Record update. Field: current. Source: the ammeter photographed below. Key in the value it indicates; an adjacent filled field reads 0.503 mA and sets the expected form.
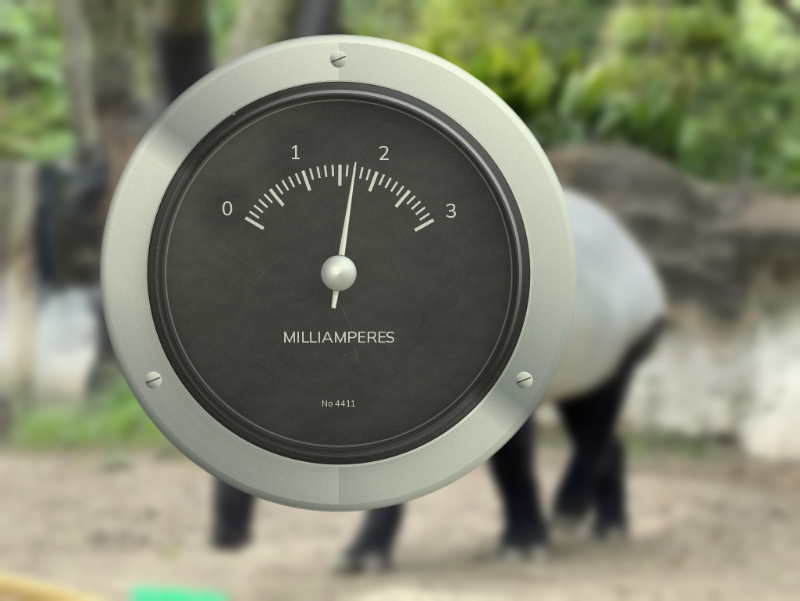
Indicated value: 1.7 mA
